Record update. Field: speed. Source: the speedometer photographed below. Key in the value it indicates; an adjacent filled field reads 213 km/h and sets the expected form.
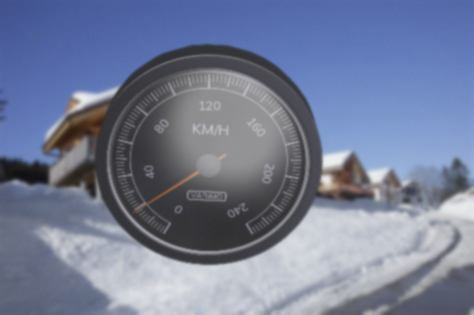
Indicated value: 20 km/h
